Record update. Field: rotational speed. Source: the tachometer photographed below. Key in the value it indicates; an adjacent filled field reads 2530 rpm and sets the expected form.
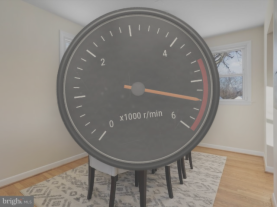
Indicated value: 5400 rpm
